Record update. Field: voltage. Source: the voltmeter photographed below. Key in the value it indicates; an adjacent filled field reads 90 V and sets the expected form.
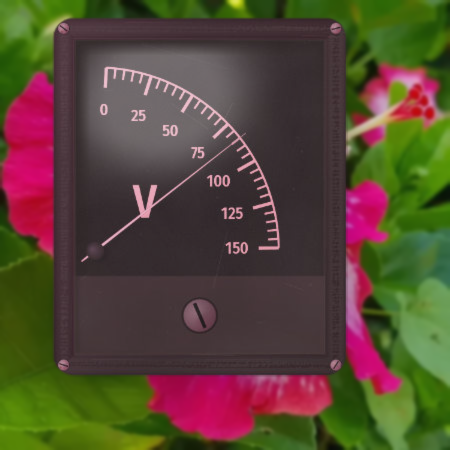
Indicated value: 85 V
